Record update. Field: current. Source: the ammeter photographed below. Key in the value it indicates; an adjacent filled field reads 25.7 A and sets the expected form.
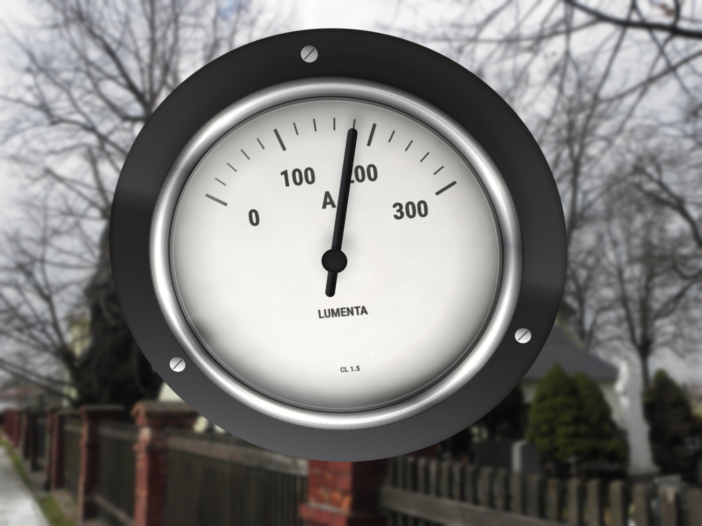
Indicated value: 180 A
